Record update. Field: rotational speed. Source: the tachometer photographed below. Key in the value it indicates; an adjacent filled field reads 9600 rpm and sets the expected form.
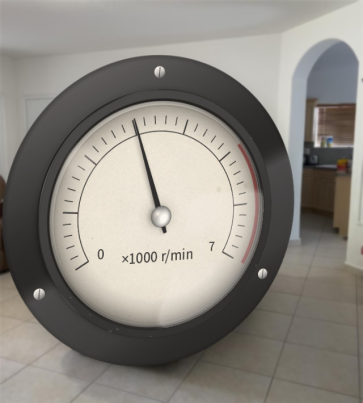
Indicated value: 3000 rpm
